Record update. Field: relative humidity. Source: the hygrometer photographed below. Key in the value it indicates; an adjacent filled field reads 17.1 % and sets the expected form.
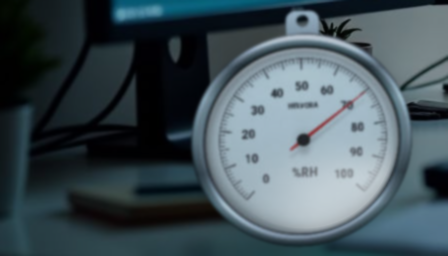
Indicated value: 70 %
